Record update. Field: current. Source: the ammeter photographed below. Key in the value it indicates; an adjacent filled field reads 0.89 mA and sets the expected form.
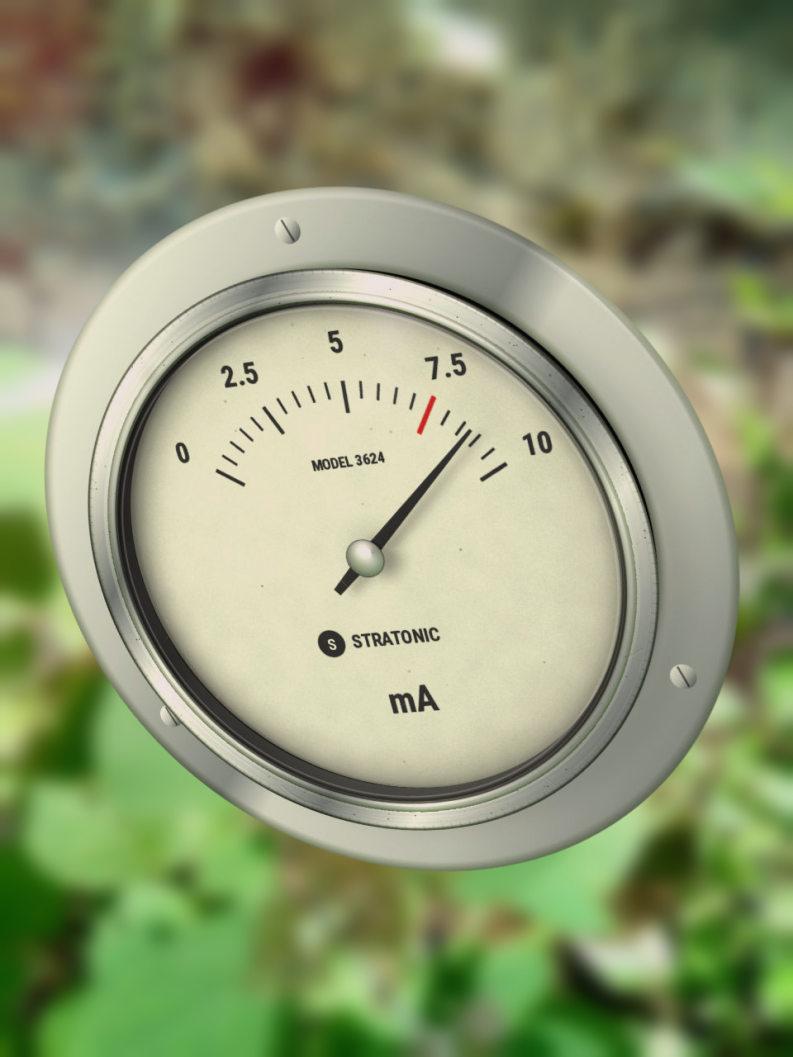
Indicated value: 8.75 mA
